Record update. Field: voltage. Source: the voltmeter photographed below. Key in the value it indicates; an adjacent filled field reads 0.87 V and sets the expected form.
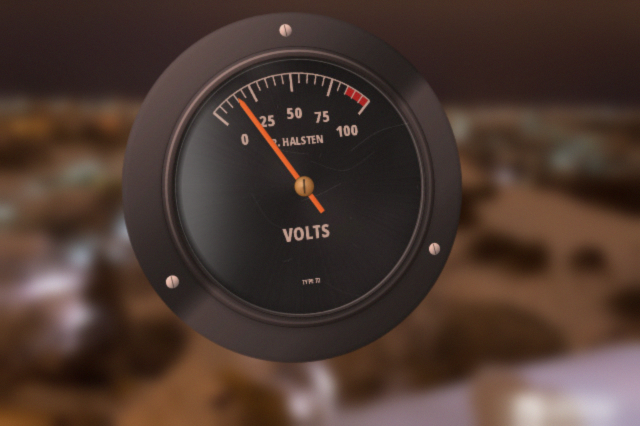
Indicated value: 15 V
